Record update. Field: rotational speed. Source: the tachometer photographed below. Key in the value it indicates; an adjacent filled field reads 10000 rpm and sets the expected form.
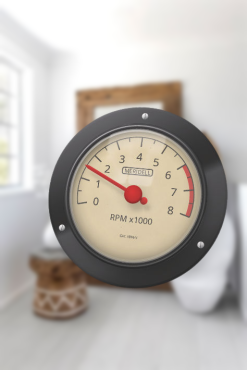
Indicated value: 1500 rpm
